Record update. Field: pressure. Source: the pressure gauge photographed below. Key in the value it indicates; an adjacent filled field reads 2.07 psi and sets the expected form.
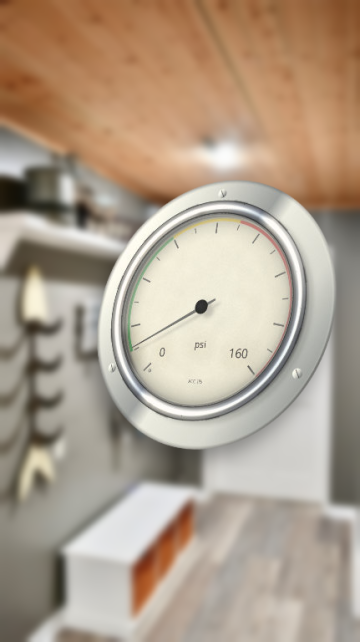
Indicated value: 10 psi
